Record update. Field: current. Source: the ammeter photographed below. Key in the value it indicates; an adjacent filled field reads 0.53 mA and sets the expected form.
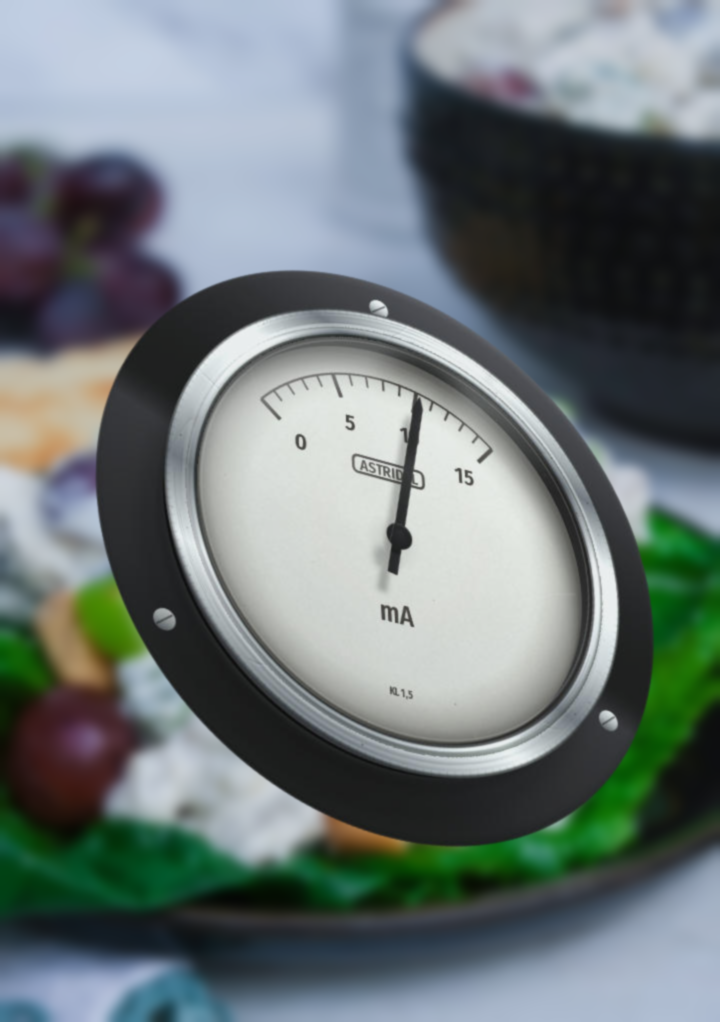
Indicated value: 10 mA
